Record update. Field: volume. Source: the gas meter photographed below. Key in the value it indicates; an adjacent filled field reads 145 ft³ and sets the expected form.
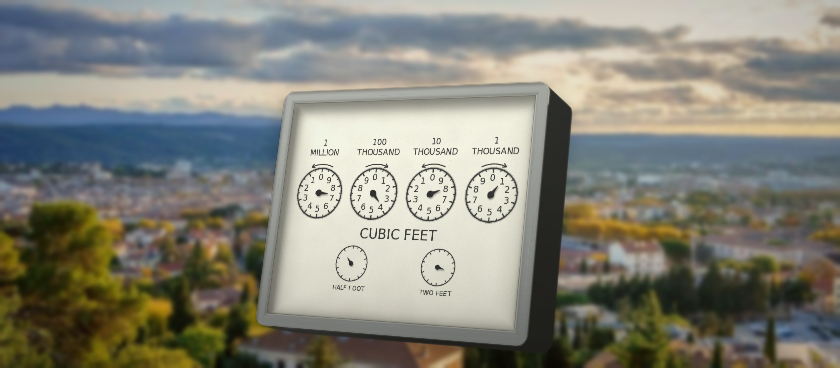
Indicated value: 738100 ft³
